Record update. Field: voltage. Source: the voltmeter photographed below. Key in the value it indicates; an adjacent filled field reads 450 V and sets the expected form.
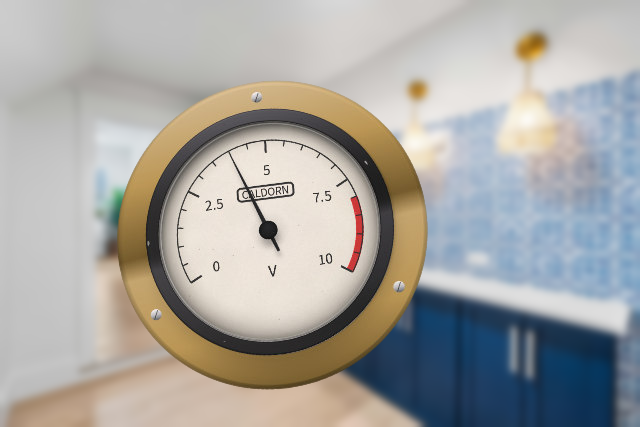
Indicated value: 4 V
